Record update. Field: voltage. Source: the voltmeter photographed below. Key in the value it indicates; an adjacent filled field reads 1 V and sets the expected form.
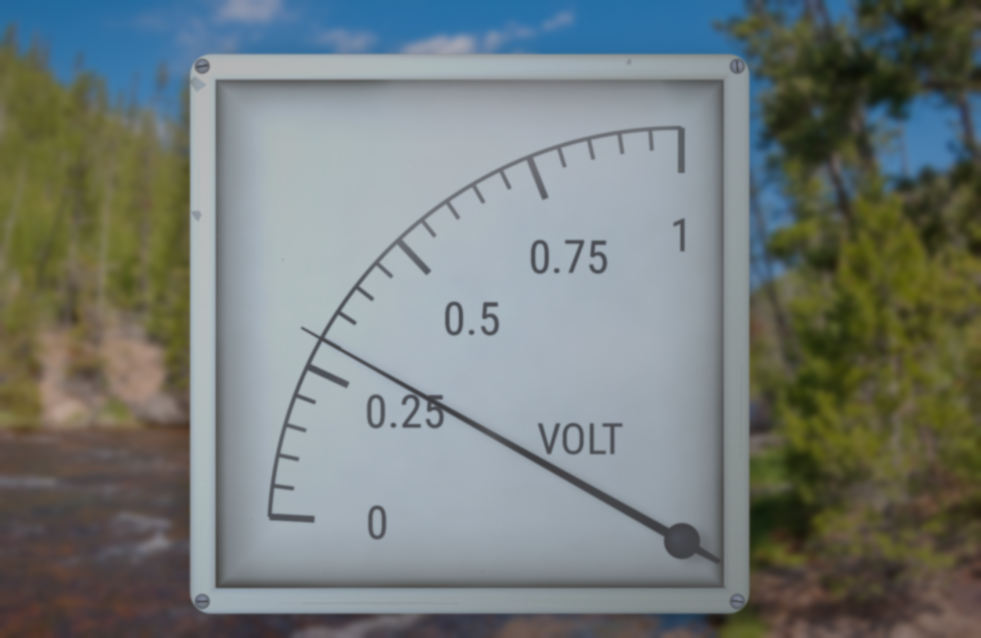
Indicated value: 0.3 V
